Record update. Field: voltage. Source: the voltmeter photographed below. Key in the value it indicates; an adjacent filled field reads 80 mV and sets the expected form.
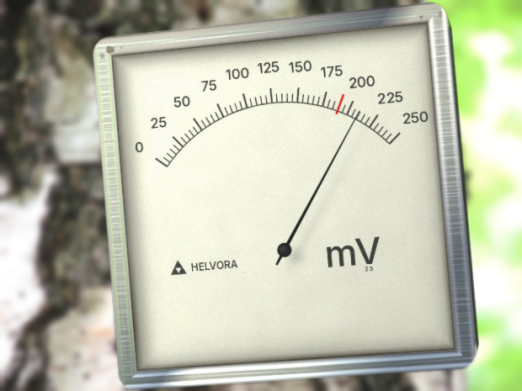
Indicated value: 210 mV
